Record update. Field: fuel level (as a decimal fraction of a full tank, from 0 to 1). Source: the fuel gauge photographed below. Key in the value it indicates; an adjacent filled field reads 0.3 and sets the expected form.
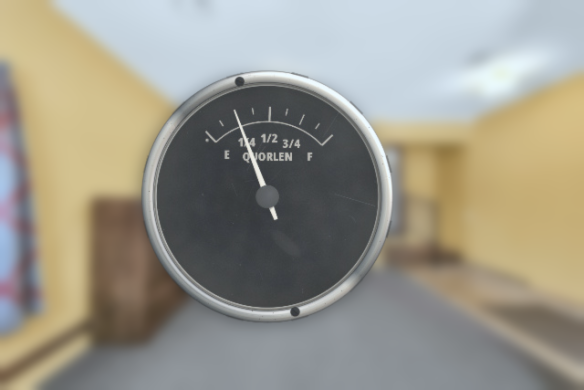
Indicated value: 0.25
